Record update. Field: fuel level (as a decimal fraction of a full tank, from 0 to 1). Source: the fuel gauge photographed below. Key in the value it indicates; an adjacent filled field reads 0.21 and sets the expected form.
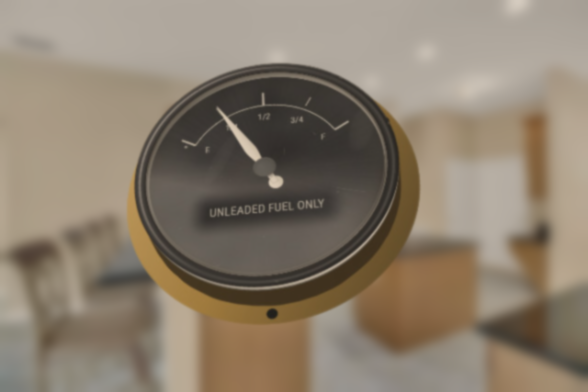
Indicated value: 0.25
